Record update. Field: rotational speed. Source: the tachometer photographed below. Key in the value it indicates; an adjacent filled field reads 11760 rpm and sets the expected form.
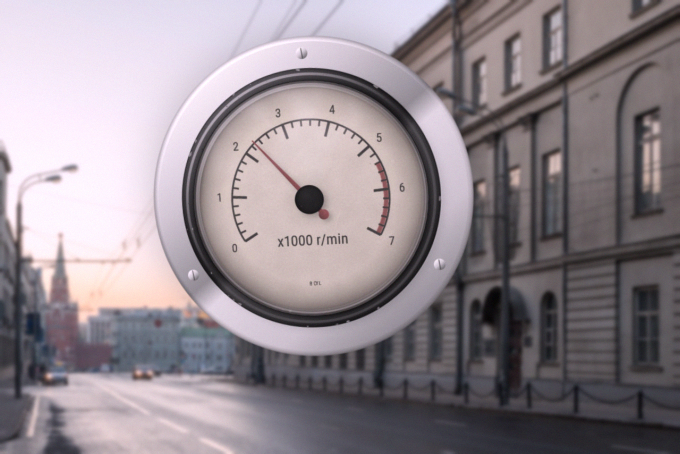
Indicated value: 2300 rpm
